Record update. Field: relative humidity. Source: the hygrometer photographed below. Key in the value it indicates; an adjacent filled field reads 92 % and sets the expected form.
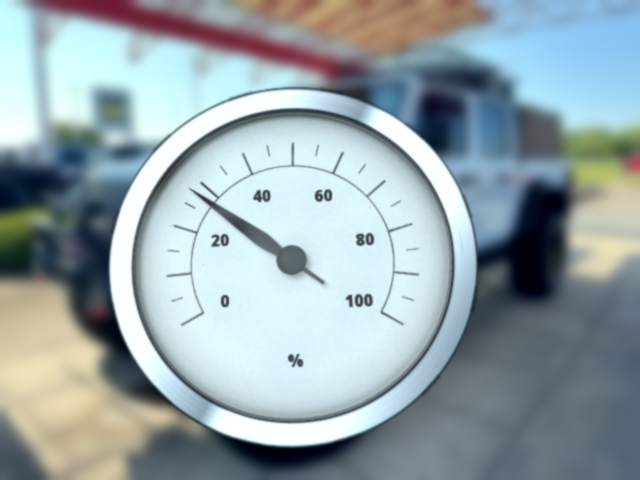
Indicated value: 27.5 %
